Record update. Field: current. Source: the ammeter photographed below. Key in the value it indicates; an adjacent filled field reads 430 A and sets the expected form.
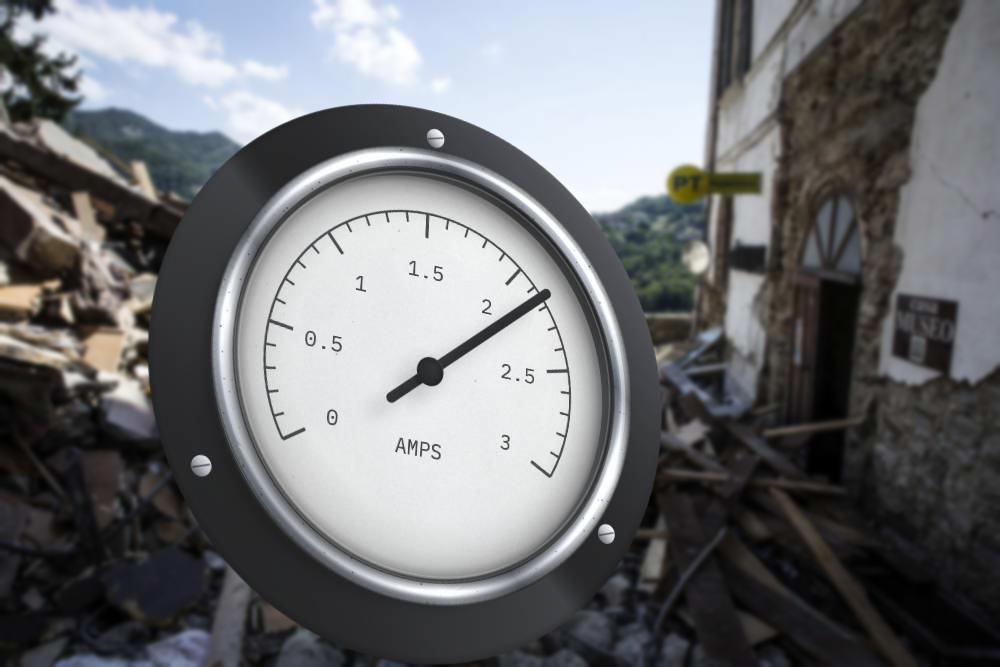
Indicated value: 2.15 A
